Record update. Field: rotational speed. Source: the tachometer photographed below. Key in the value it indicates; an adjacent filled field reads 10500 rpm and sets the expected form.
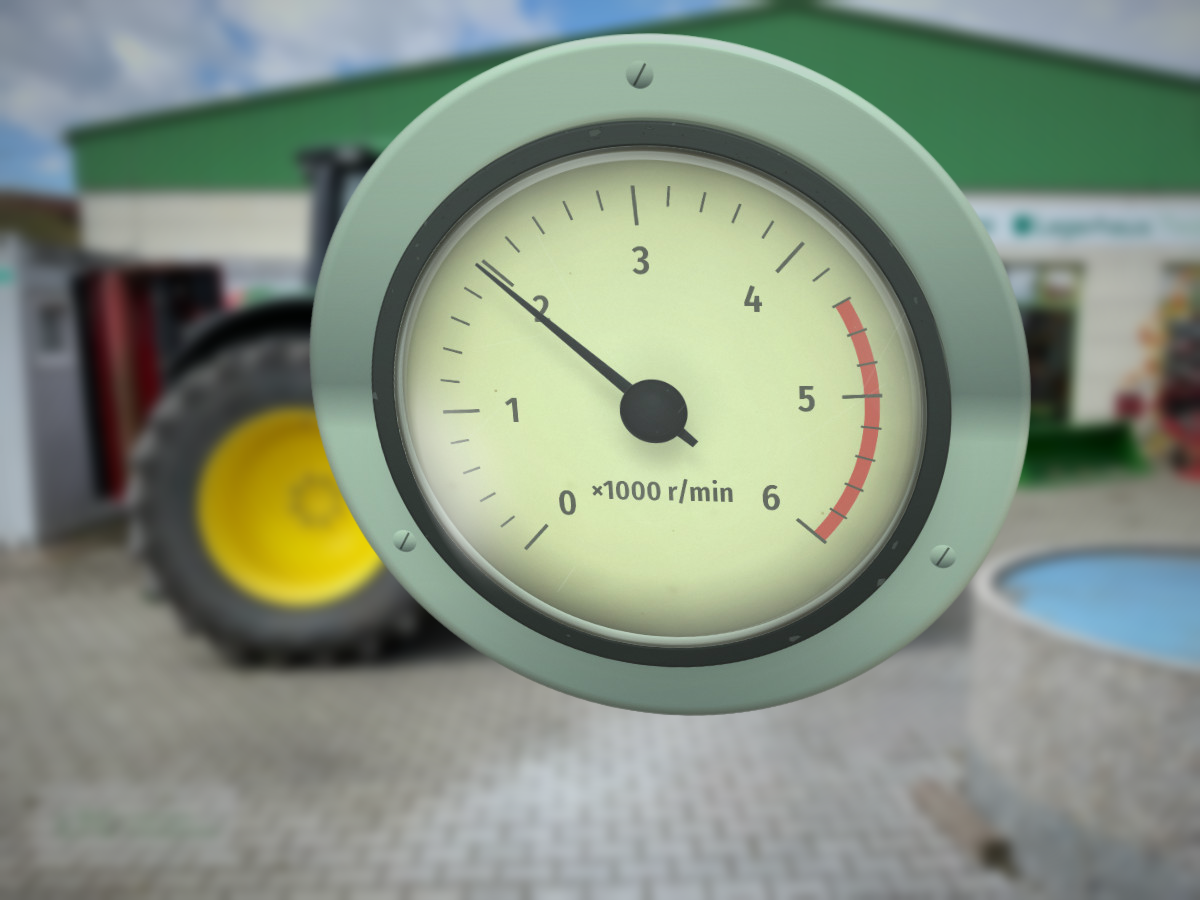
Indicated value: 2000 rpm
